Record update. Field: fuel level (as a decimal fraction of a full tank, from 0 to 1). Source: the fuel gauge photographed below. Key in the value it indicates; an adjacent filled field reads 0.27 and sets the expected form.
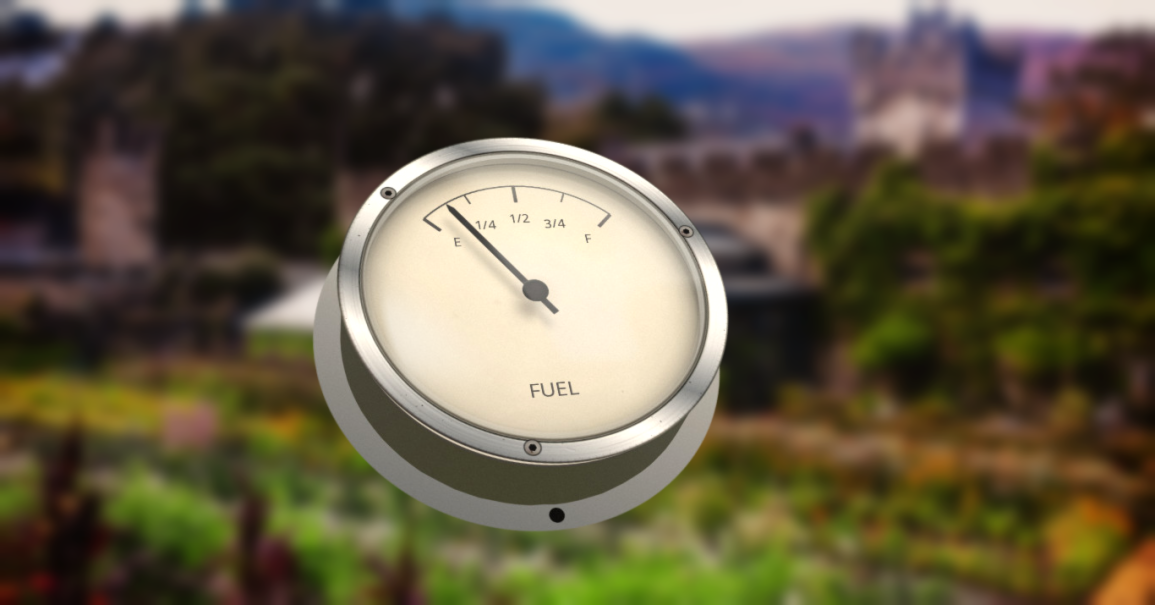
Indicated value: 0.125
